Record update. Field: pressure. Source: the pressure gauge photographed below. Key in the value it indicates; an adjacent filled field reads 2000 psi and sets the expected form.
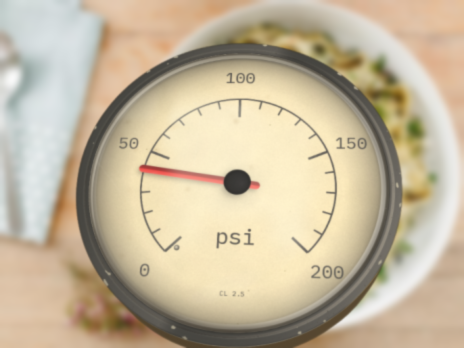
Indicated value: 40 psi
